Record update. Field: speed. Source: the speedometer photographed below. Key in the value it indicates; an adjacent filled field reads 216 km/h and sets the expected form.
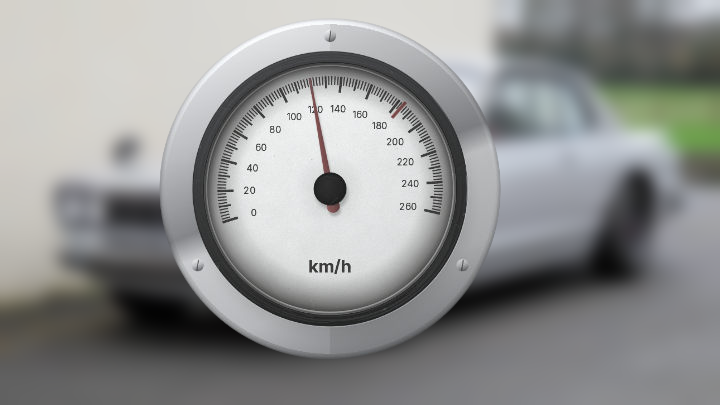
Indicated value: 120 km/h
